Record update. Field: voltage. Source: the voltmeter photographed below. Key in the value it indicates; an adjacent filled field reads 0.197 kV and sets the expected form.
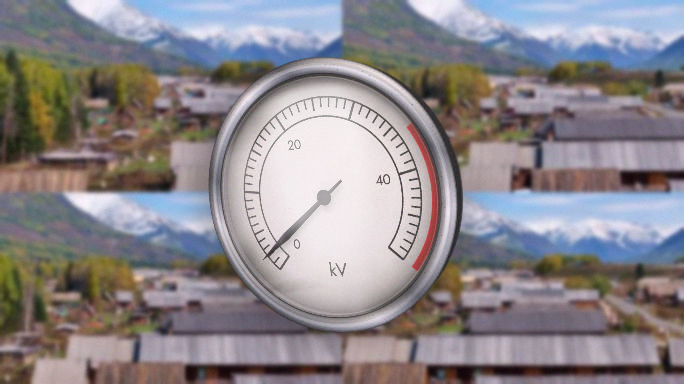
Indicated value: 2 kV
